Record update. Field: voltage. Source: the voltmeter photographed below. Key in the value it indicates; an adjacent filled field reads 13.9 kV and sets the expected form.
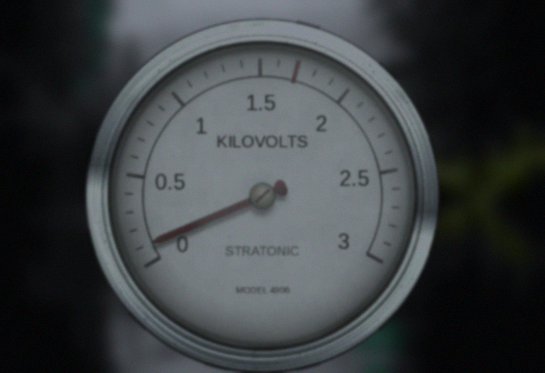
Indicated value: 0.1 kV
